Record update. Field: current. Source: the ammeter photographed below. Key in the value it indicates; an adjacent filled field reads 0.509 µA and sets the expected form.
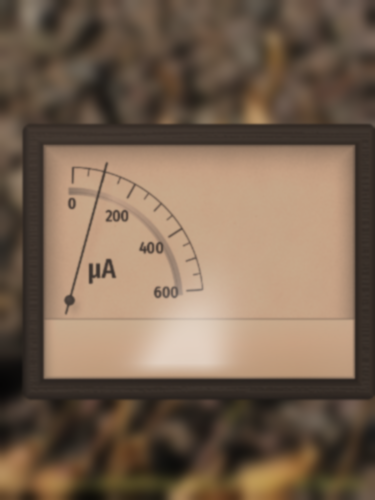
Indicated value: 100 µA
